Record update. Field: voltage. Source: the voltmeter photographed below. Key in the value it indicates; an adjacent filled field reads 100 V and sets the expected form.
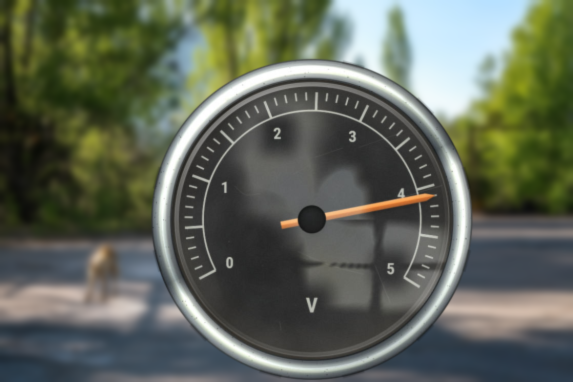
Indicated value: 4.1 V
